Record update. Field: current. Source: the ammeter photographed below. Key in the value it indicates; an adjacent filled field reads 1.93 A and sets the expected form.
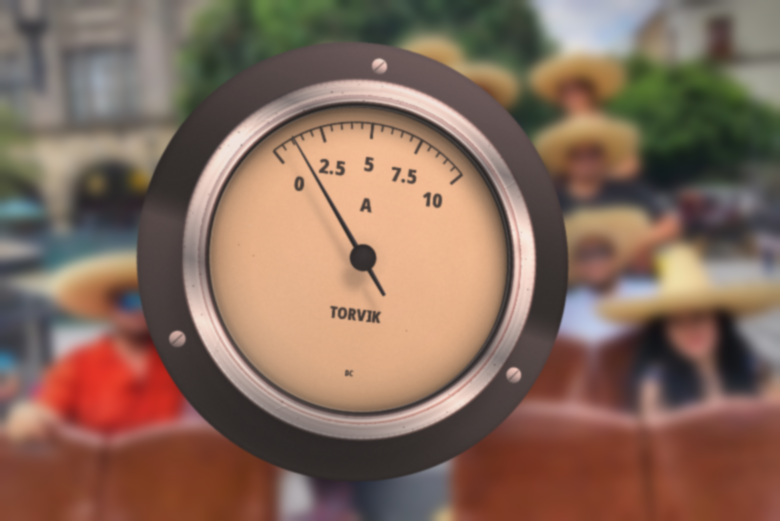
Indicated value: 1 A
